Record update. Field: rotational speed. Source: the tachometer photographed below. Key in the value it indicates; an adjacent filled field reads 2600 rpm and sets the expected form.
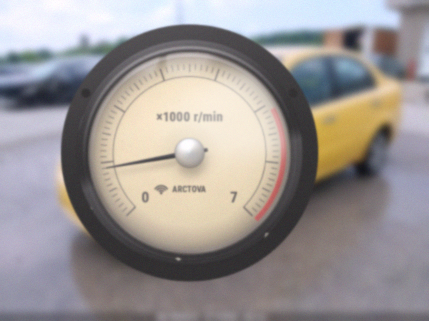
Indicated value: 900 rpm
